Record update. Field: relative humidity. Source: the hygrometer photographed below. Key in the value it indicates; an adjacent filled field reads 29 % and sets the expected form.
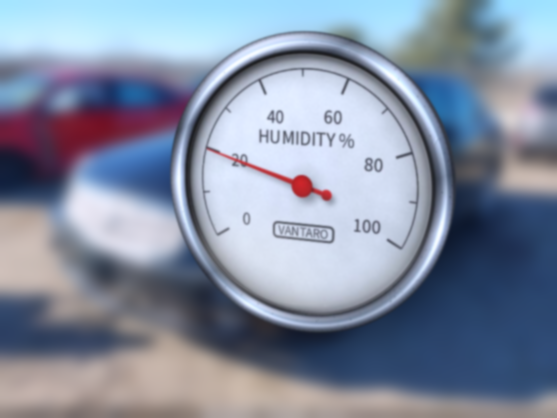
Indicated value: 20 %
